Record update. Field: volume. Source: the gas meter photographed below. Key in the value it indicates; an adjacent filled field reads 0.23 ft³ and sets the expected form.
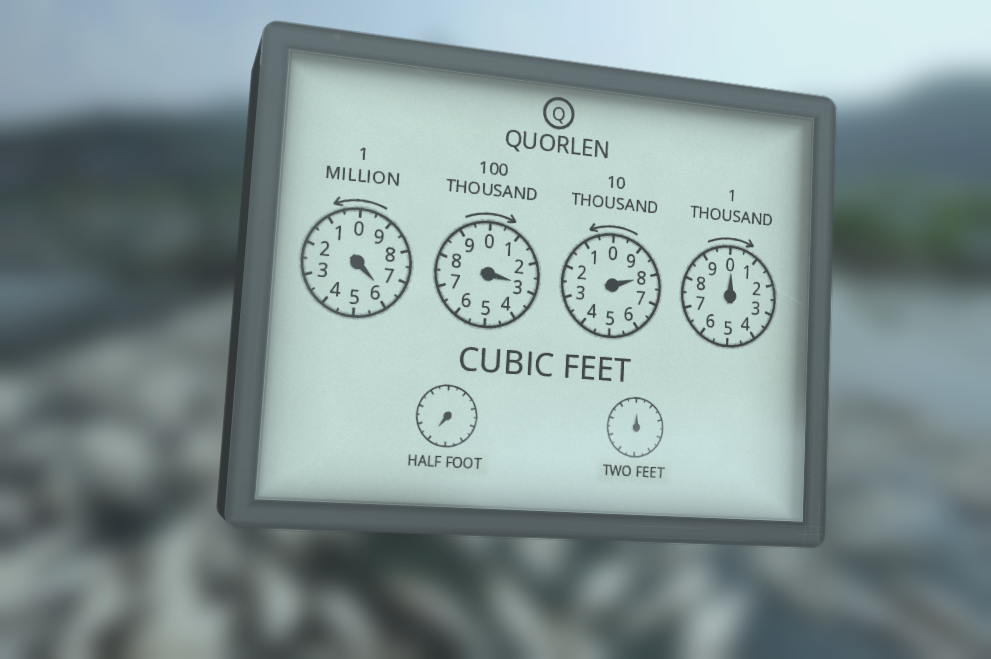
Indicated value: 628000 ft³
